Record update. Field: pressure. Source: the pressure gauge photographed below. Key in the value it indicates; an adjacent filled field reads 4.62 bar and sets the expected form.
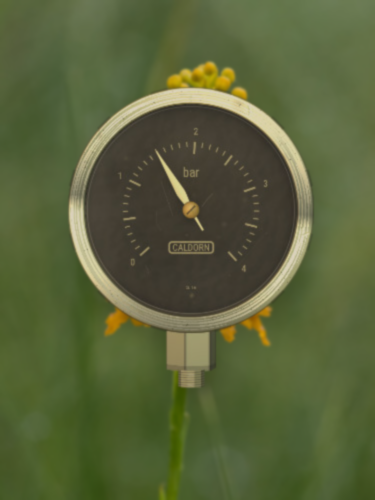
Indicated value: 1.5 bar
